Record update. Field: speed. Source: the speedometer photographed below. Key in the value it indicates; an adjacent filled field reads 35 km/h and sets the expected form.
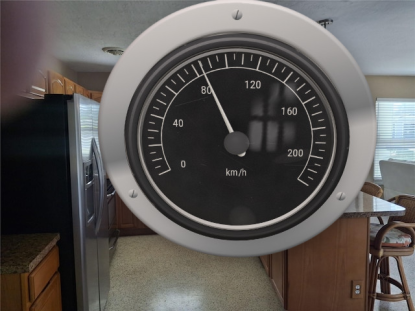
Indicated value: 85 km/h
